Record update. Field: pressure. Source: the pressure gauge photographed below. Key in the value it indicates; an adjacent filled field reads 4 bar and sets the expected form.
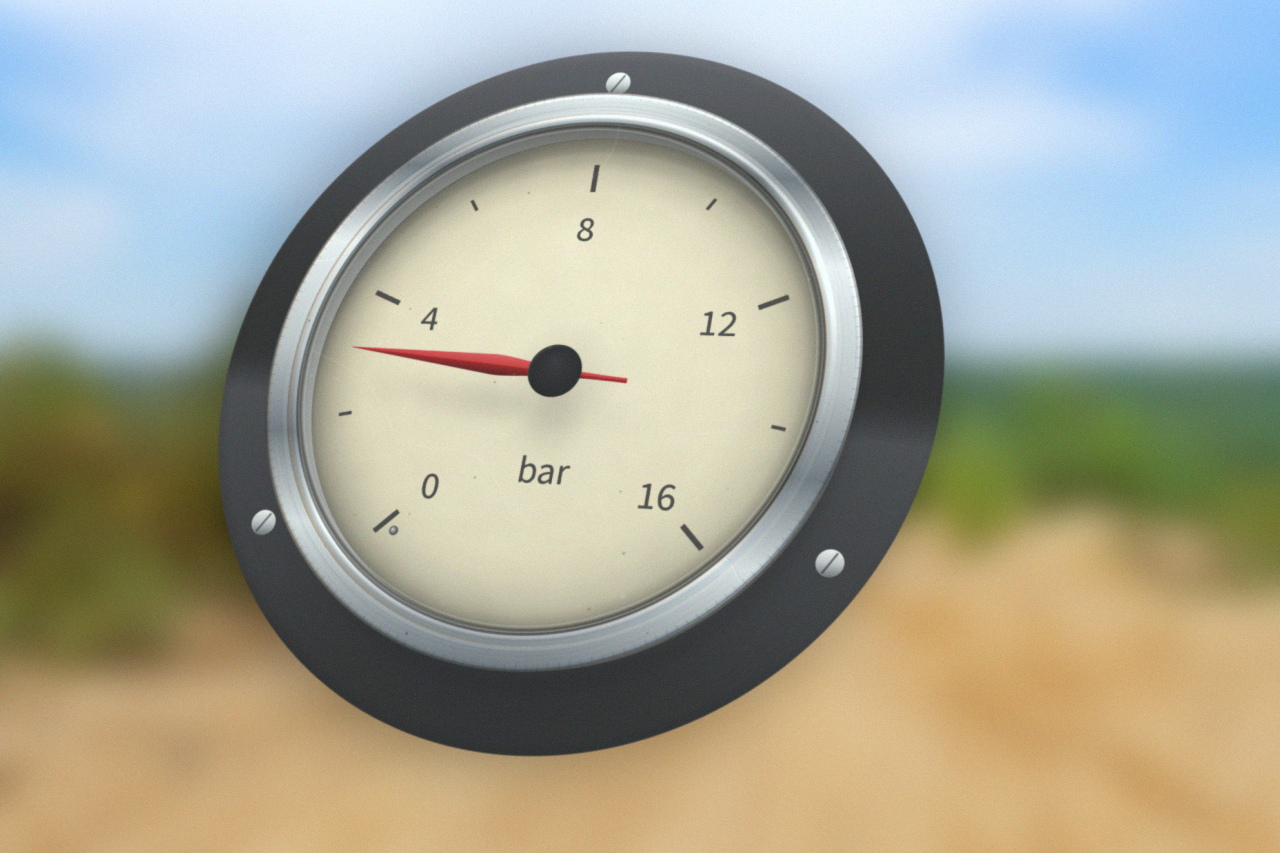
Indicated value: 3 bar
